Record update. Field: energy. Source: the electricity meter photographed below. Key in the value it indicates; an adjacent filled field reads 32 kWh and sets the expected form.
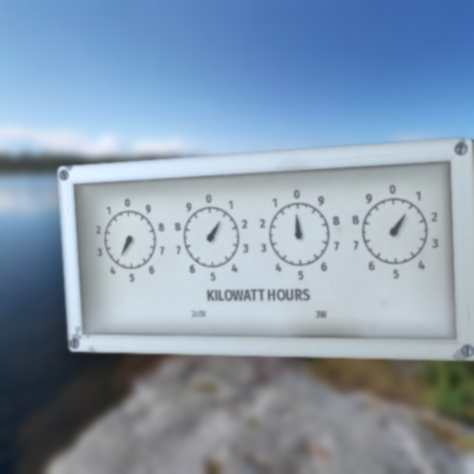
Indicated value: 4101 kWh
